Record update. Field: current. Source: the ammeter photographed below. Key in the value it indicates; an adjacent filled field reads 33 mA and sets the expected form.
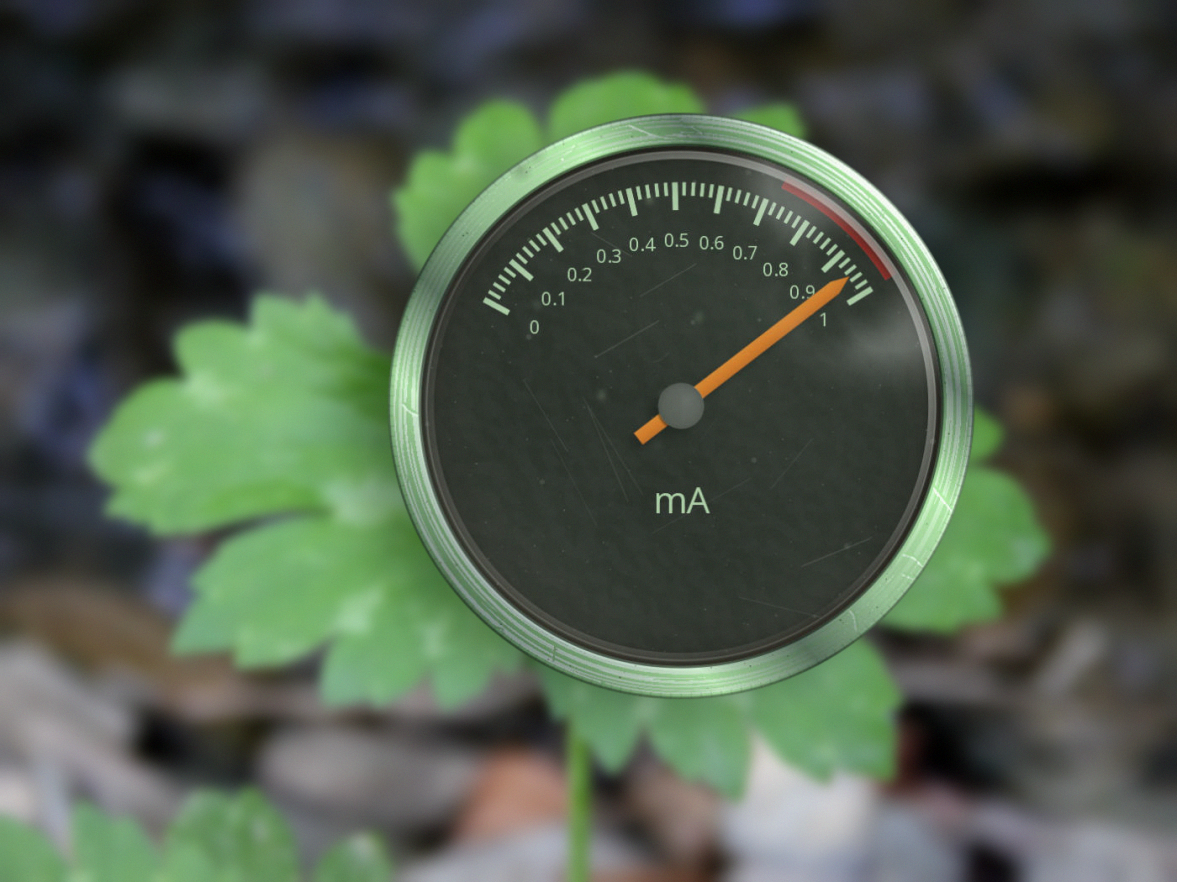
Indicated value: 0.95 mA
